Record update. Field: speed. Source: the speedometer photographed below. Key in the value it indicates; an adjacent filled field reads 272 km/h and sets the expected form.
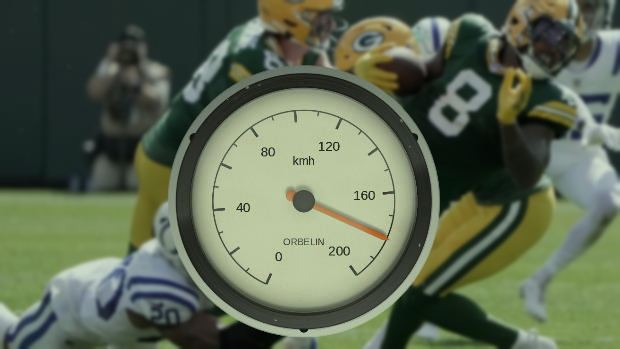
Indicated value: 180 km/h
